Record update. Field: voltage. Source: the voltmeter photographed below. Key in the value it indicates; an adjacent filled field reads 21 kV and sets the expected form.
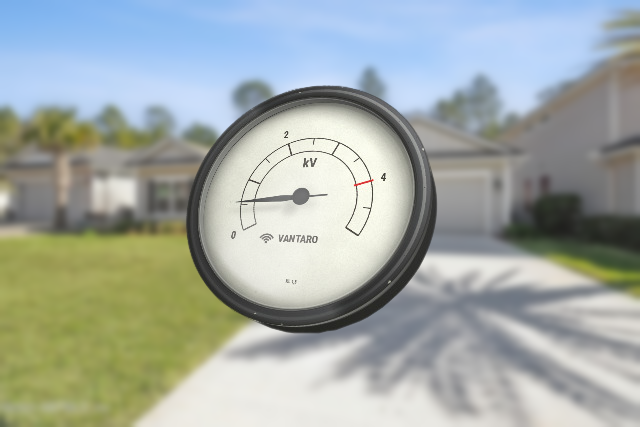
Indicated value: 0.5 kV
